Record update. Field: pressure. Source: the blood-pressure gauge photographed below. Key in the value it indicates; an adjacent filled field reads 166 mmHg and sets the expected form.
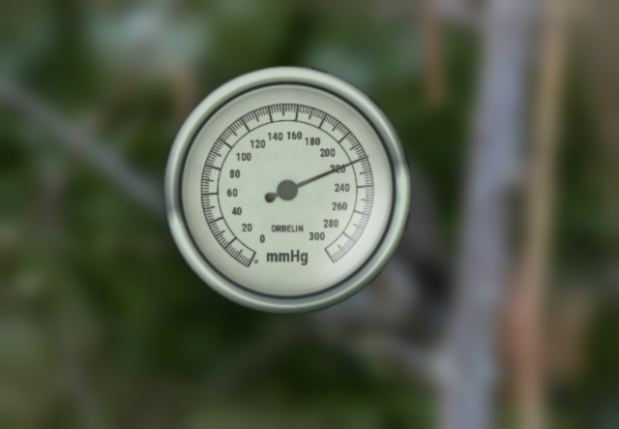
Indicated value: 220 mmHg
